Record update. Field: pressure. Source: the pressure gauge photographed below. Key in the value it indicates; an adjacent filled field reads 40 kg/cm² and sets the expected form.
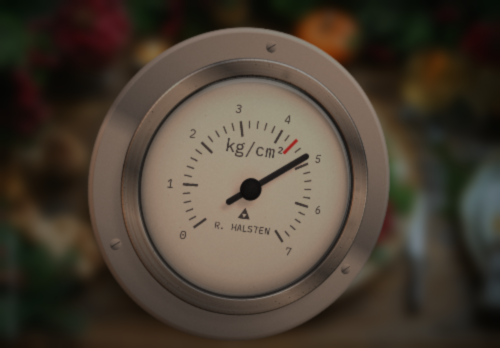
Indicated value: 4.8 kg/cm²
